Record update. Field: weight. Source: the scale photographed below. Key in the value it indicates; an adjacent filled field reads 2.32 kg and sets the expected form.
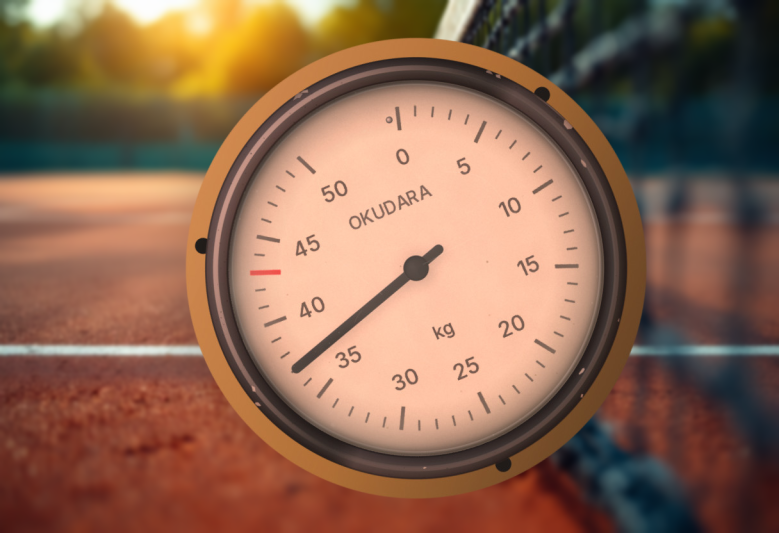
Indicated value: 37 kg
